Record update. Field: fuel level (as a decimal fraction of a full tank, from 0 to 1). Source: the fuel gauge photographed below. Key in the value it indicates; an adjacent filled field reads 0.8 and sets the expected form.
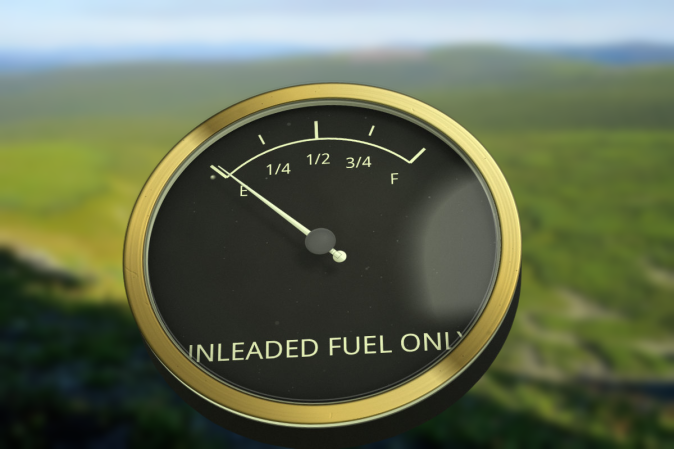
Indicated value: 0
